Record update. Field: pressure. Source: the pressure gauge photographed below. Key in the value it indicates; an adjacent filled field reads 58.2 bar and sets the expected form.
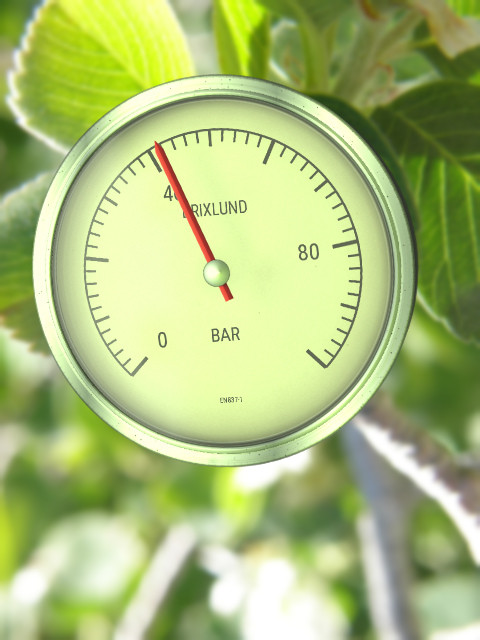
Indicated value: 42 bar
